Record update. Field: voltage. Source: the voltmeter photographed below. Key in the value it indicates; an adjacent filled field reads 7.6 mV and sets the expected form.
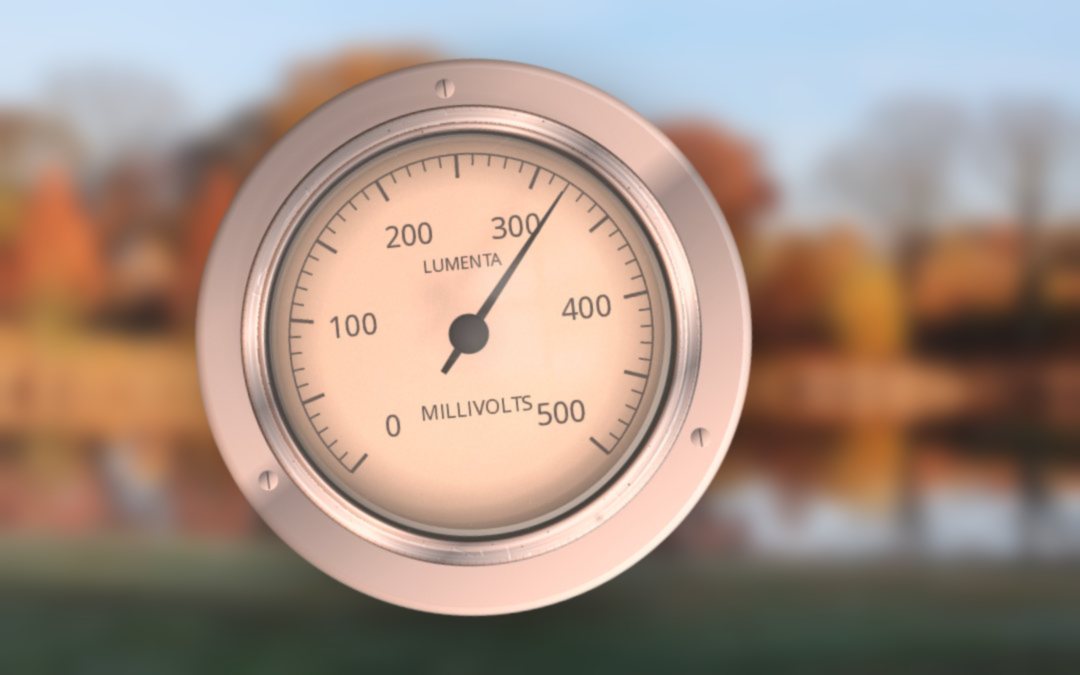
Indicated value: 320 mV
